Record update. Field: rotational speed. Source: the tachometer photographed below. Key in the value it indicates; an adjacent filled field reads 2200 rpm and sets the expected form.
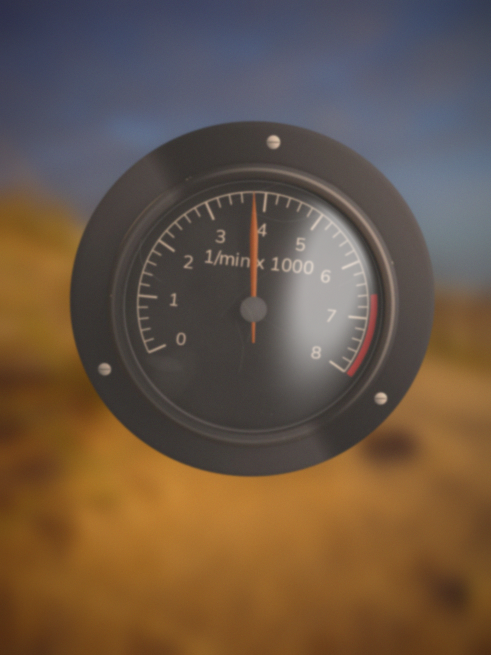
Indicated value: 3800 rpm
